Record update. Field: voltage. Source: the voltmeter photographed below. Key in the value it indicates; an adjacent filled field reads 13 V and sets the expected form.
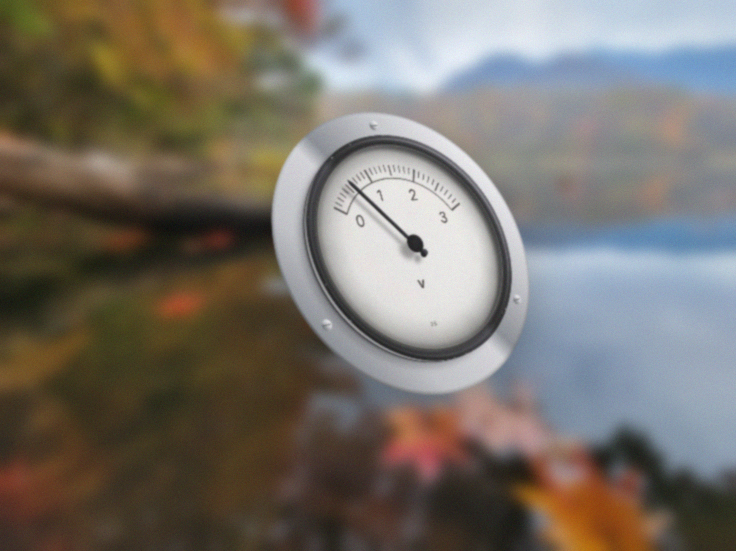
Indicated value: 0.5 V
